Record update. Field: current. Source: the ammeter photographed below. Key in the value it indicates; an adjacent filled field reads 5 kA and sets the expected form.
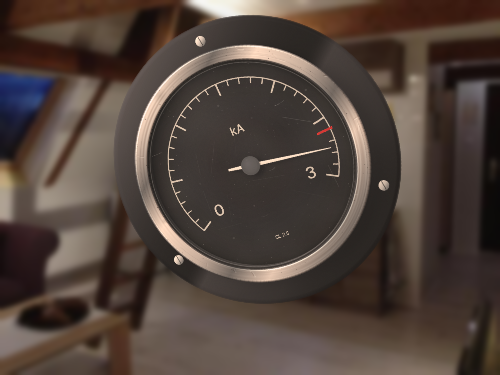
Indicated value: 2.75 kA
